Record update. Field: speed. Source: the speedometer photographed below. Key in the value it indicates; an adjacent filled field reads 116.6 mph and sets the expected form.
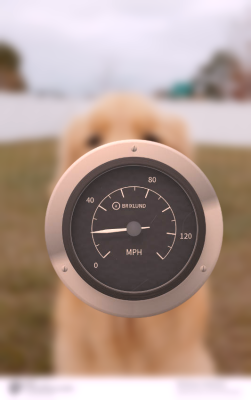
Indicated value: 20 mph
